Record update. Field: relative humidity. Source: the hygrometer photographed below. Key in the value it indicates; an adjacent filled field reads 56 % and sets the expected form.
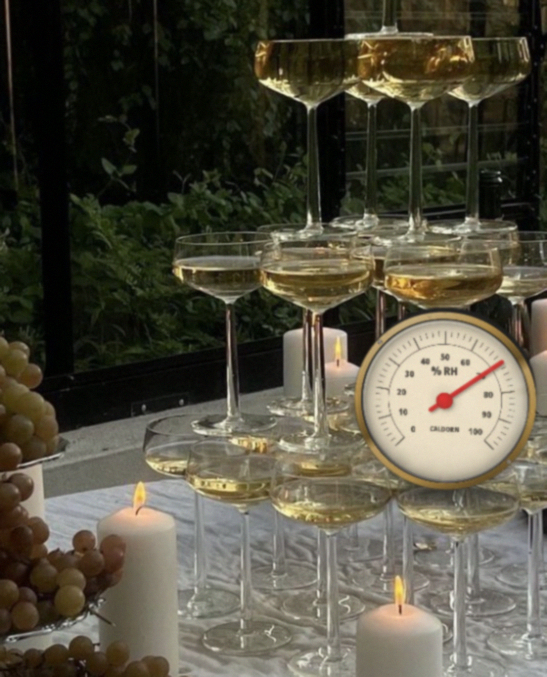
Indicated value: 70 %
